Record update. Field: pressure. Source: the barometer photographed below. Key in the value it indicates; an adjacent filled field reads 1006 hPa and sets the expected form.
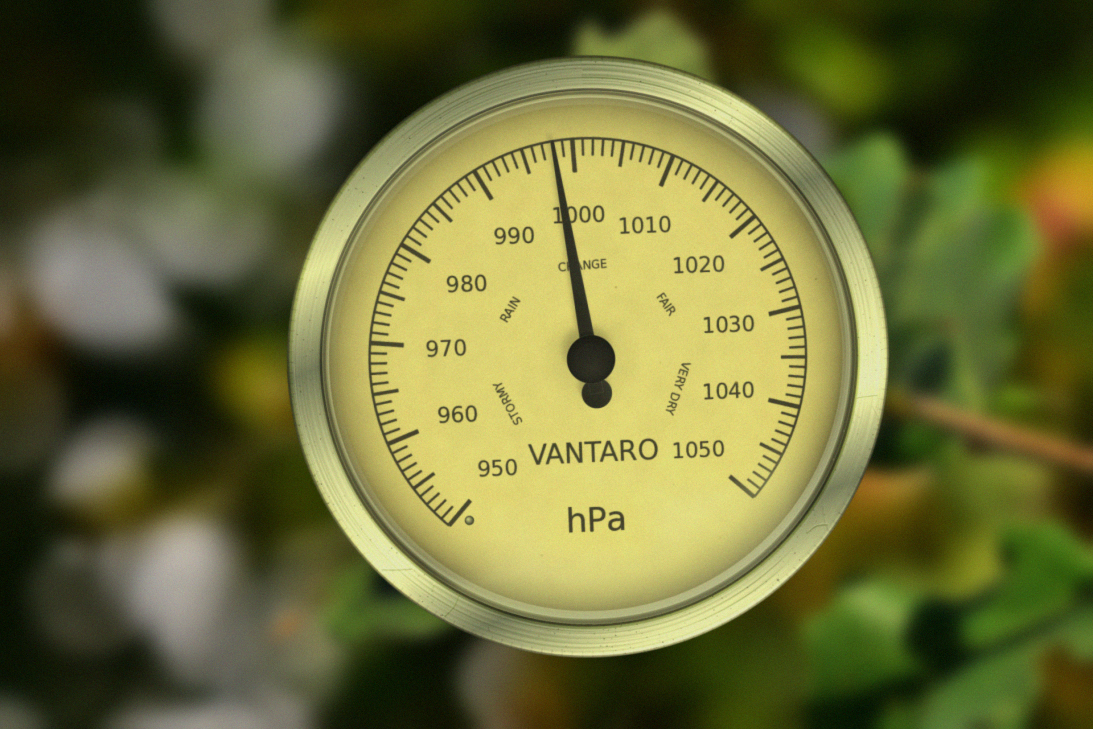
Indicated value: 998 hPa
